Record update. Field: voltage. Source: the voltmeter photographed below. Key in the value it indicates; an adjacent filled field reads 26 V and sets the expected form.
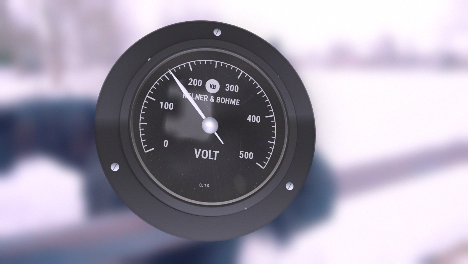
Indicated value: 160 V
